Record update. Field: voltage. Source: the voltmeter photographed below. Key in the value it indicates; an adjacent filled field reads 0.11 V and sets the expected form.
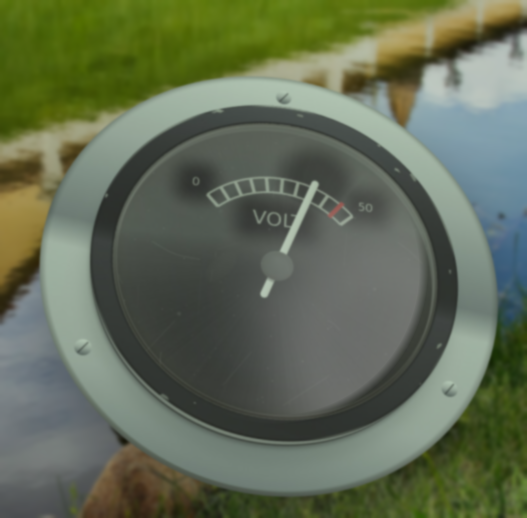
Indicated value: 35 V
